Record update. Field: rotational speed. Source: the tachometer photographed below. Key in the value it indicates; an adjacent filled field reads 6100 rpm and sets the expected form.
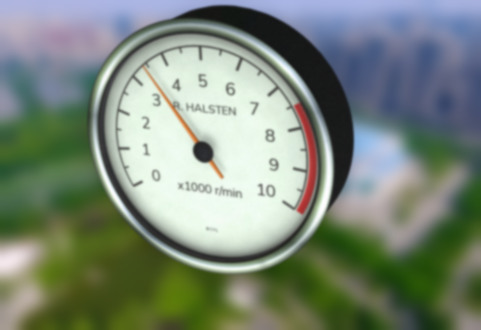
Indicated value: 3500 rpm
